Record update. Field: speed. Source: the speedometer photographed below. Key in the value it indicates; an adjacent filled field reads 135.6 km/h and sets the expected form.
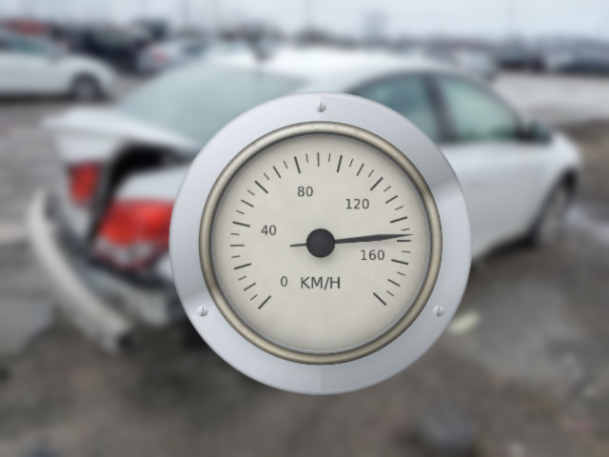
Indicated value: 147.5 km/h
